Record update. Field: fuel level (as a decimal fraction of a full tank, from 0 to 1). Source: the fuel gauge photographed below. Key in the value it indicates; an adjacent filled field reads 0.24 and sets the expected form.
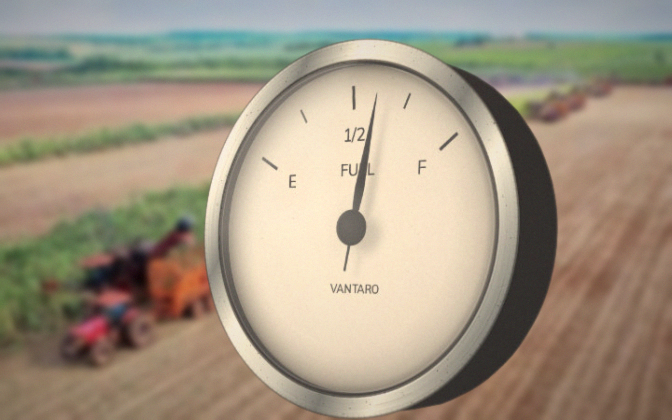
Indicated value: 0.625
